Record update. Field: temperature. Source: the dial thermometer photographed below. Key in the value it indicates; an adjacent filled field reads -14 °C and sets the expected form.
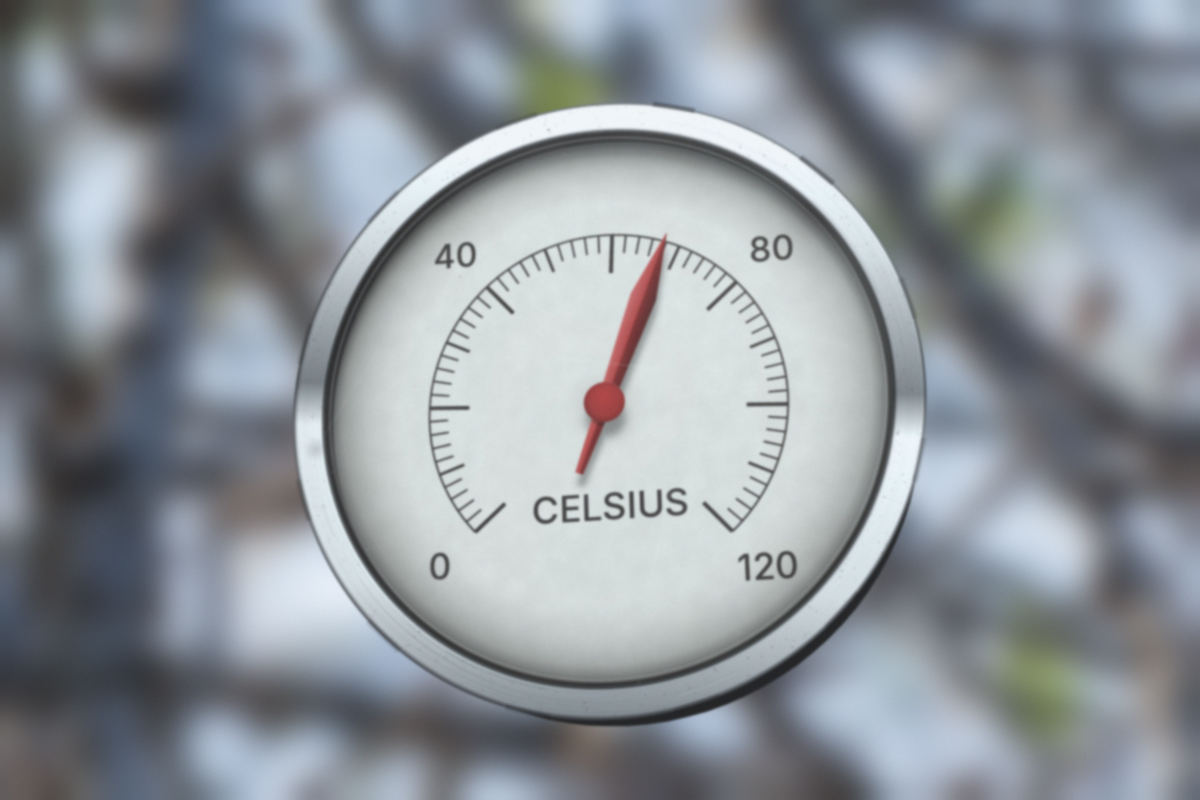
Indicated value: 68 °C
